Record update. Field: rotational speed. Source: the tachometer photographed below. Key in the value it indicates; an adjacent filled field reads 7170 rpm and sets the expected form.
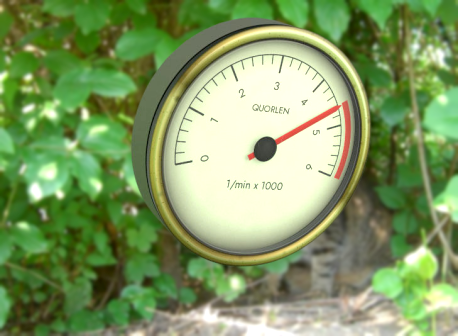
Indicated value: 4600 rpm
